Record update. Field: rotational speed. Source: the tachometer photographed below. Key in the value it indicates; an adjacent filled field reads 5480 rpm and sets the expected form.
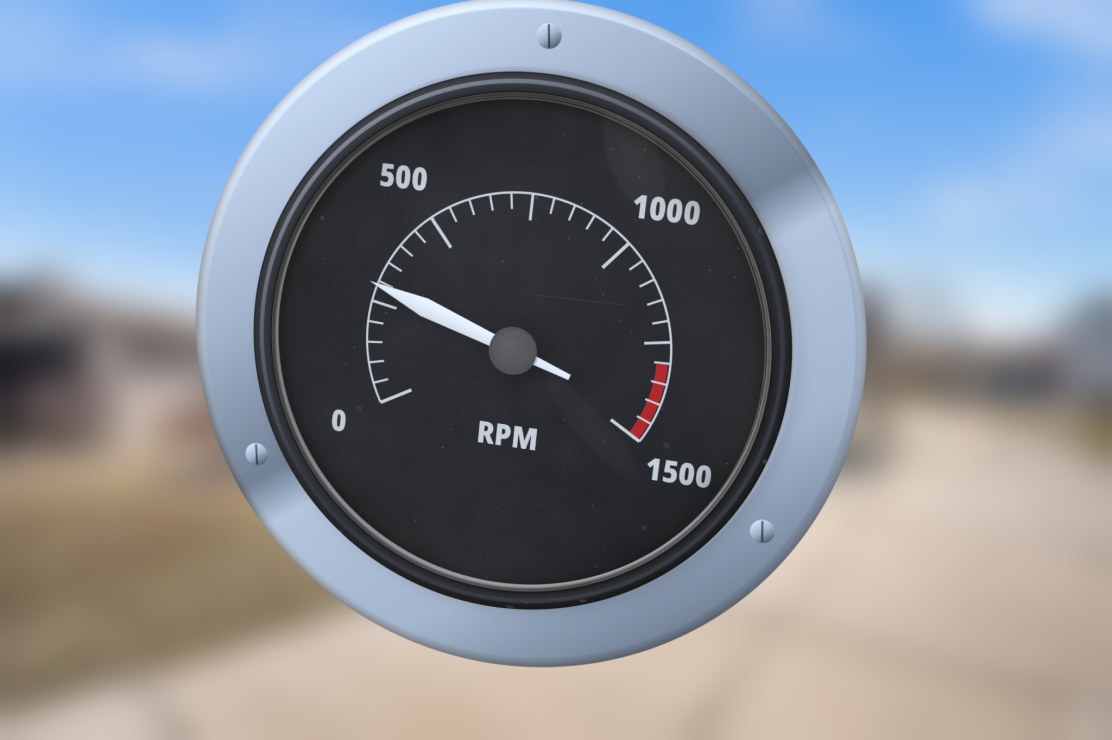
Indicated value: 300 rpm
